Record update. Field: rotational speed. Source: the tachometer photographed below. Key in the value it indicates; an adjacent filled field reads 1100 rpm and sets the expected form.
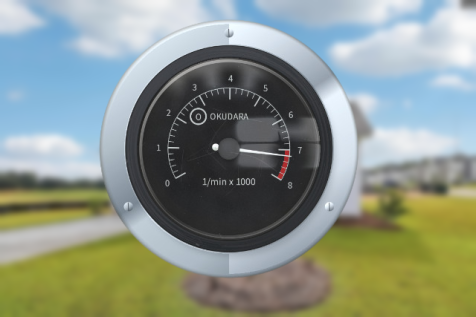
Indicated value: 7200 rpm
